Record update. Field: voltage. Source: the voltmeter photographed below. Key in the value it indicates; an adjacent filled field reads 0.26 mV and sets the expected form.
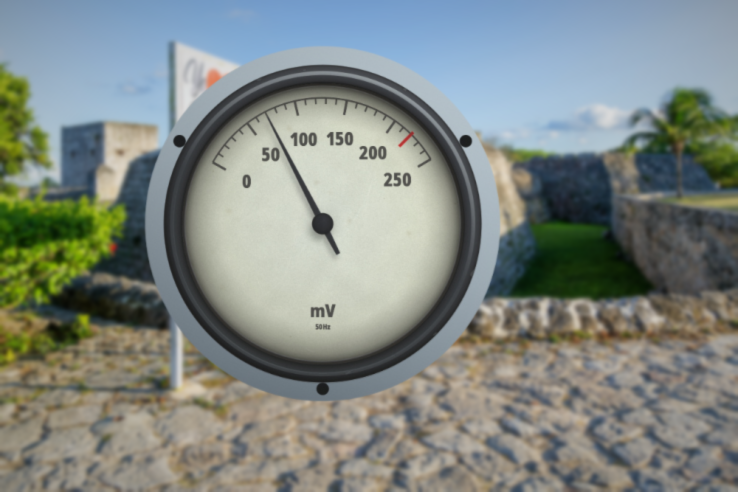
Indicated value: 70 mV
